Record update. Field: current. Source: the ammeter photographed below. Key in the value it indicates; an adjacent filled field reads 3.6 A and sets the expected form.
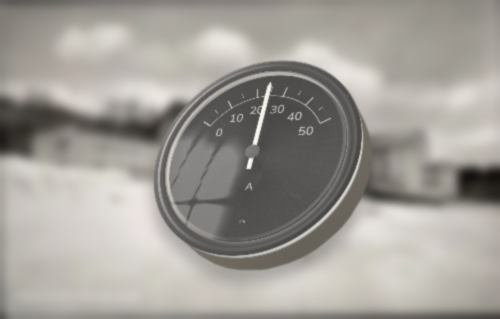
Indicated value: 25 A
